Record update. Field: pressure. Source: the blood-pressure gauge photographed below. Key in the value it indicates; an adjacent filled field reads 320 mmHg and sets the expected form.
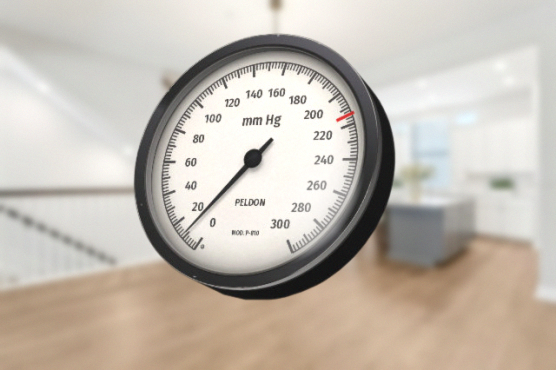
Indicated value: 10 mmHg
